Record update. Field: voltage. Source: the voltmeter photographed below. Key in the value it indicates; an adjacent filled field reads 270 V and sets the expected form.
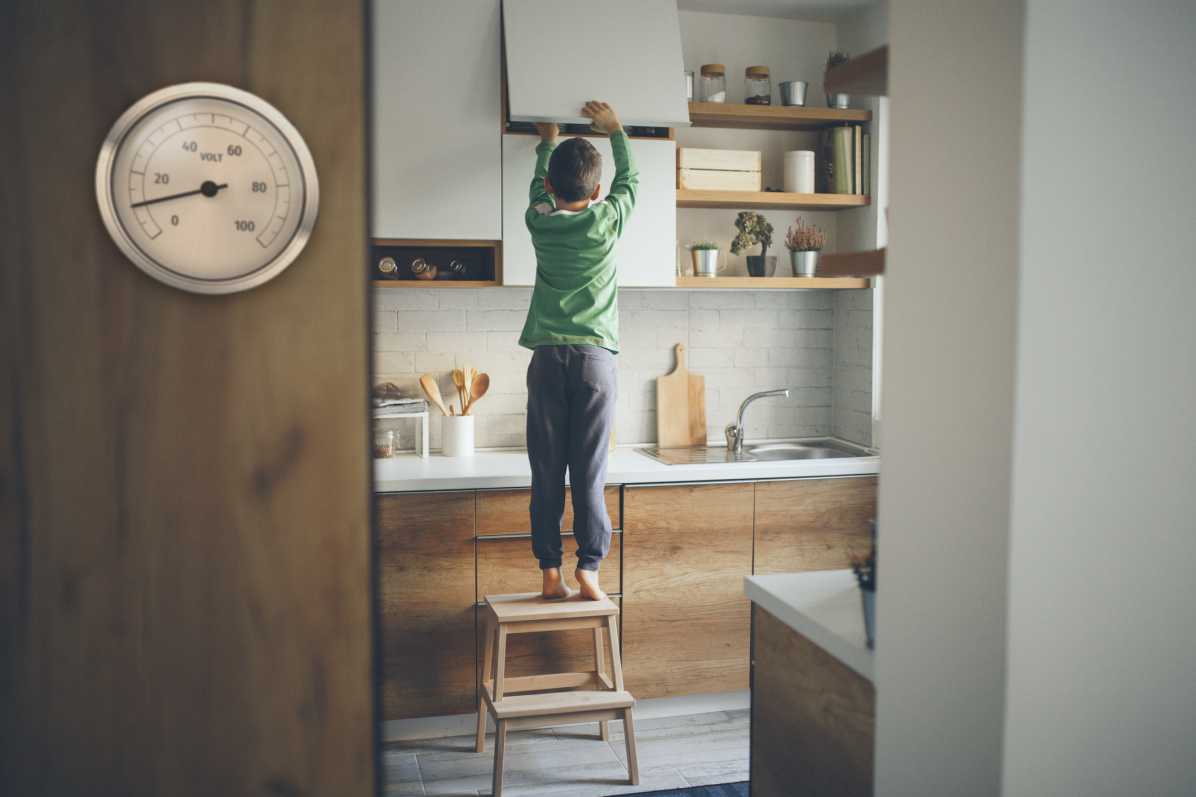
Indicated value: 10 V
